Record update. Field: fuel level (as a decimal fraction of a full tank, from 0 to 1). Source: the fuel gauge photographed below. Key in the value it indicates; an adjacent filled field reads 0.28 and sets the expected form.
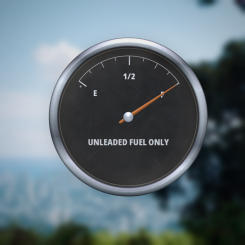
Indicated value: 1
